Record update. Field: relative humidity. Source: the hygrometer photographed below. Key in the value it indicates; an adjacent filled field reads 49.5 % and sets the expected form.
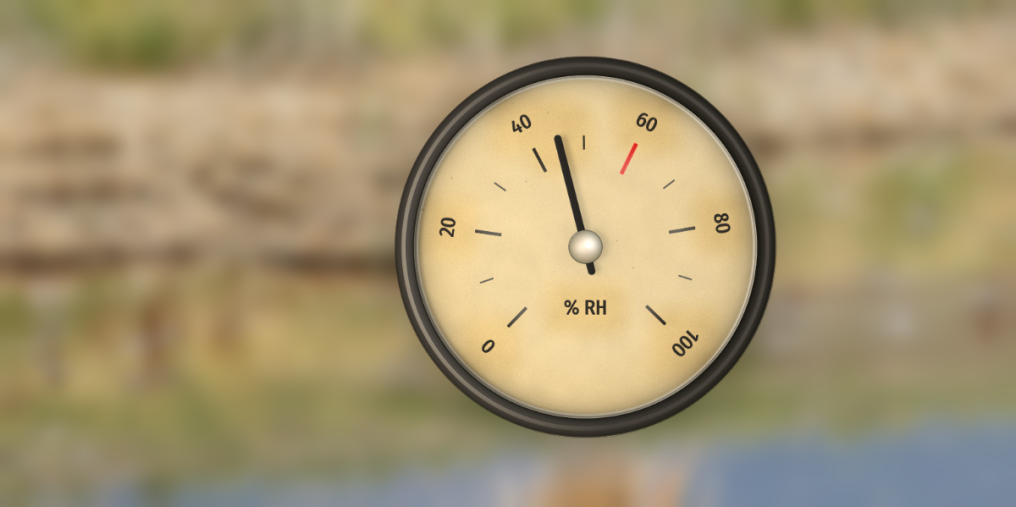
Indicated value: 45 %
